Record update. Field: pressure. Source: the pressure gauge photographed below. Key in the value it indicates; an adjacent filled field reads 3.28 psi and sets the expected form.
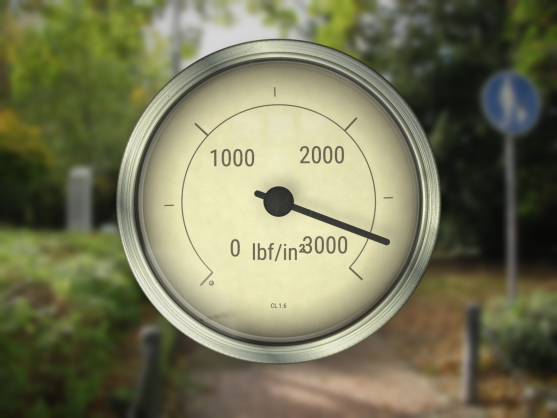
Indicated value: 2750 psi
